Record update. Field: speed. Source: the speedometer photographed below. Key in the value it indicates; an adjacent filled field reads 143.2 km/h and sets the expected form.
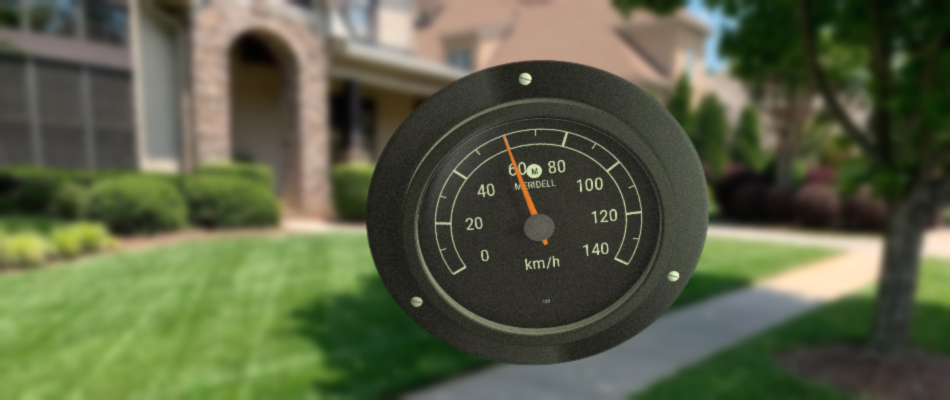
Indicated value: 60 km/h
